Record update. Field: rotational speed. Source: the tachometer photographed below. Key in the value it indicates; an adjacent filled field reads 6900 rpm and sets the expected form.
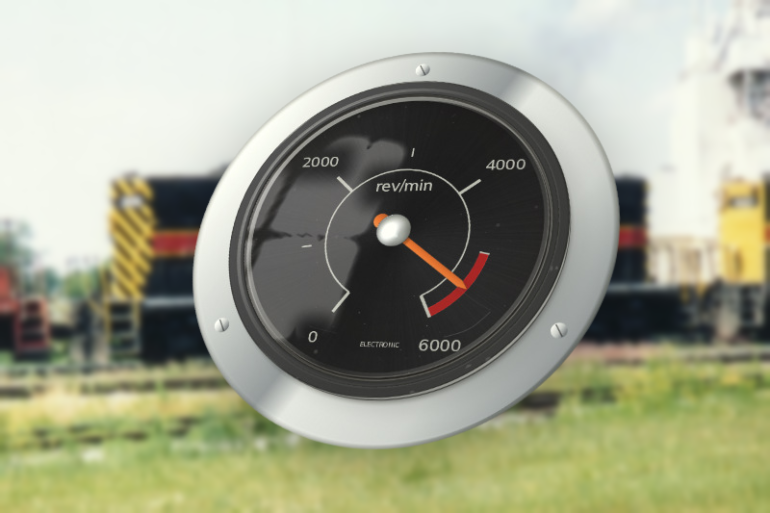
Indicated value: 5500 rpm
